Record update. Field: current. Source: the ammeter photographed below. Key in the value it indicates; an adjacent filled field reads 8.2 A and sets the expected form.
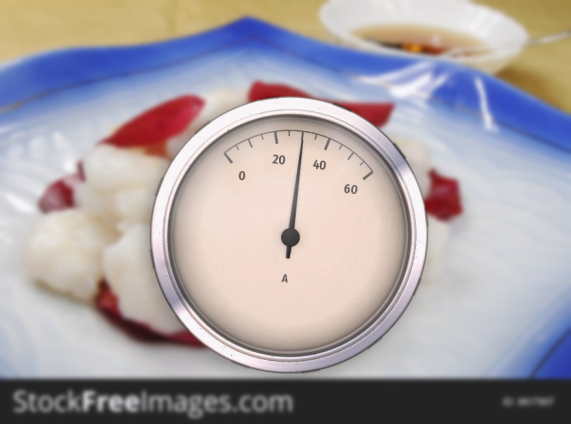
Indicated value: 30 A
